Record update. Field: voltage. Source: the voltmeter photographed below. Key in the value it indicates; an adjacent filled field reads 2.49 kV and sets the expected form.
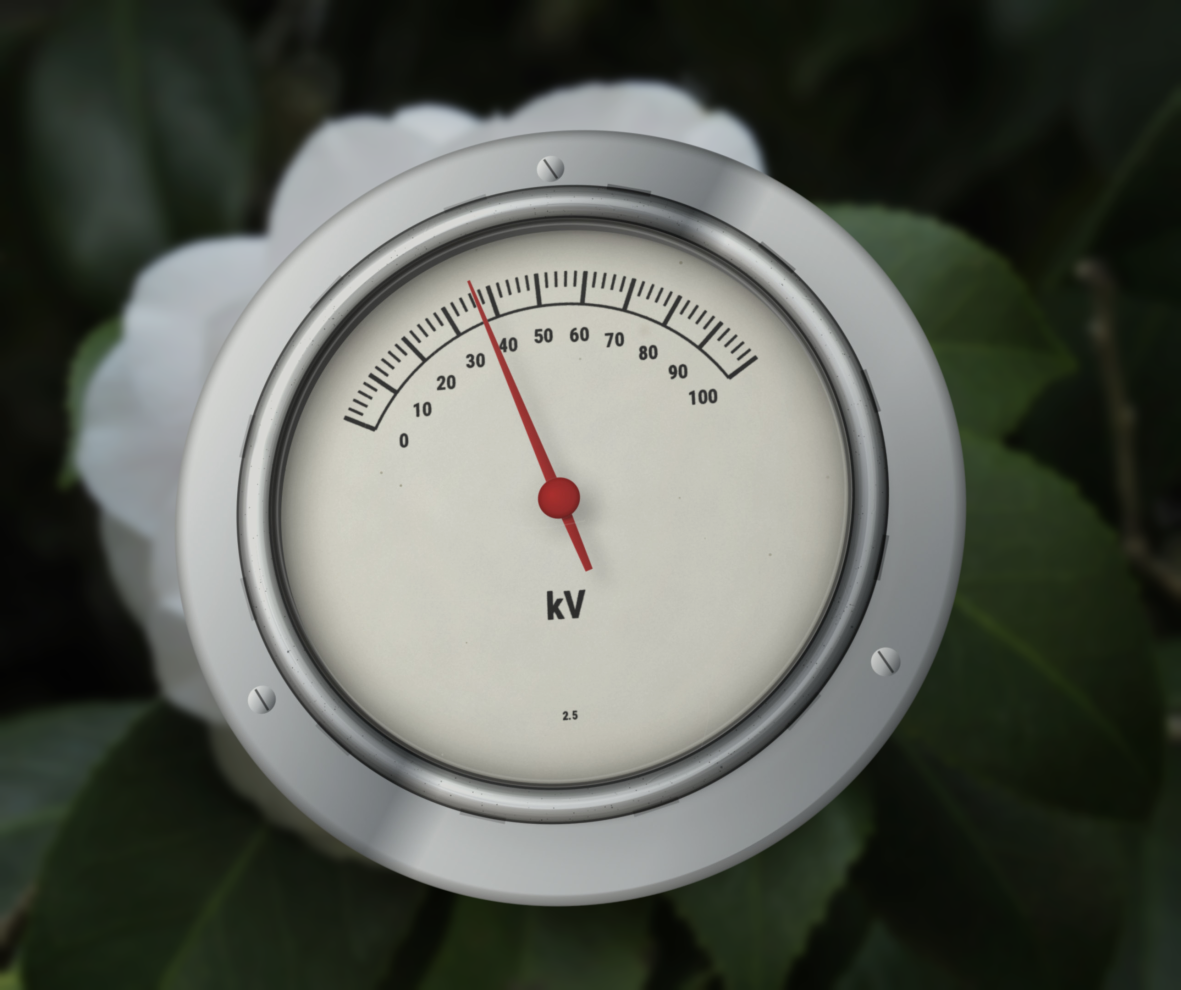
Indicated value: 37 kV
